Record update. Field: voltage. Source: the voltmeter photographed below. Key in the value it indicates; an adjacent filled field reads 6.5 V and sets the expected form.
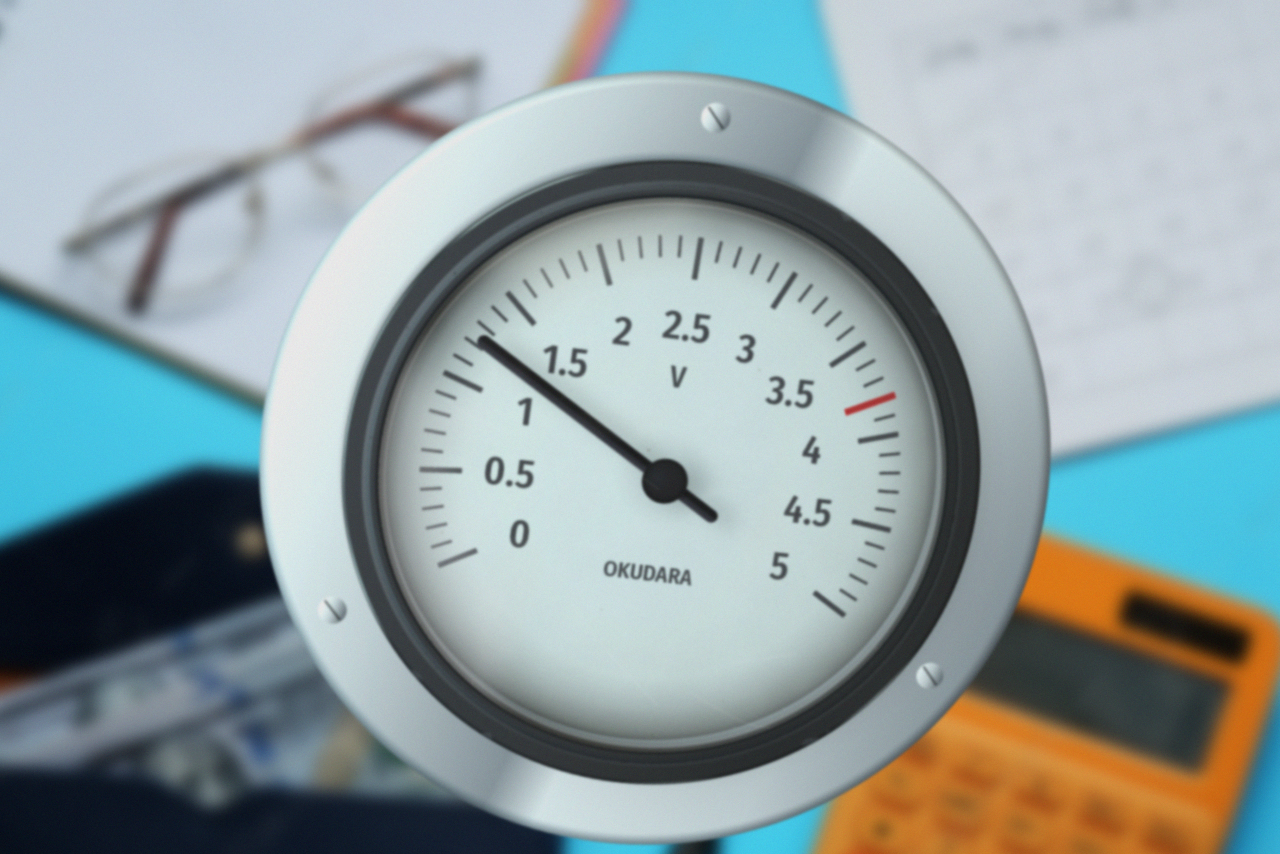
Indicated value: 1.25 V
